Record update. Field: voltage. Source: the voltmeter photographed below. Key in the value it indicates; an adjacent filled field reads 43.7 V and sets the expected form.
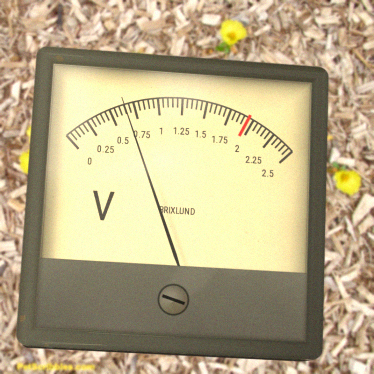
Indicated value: 0.65 V
